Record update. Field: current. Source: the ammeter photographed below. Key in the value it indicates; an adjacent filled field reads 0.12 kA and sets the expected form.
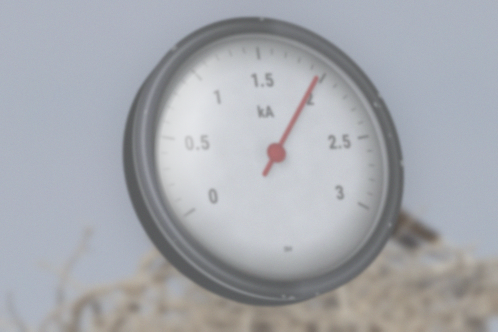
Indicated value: 1.95 kA
